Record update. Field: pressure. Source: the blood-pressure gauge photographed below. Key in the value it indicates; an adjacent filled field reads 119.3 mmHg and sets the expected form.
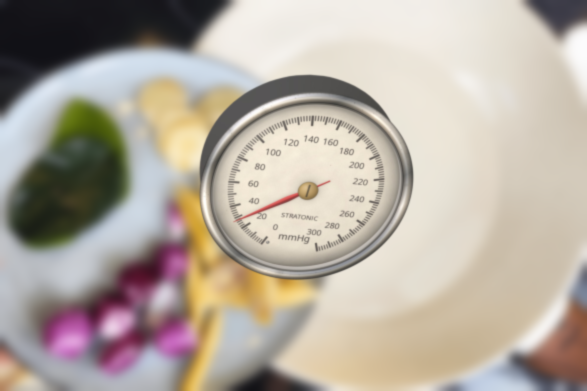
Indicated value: 30 mmHg
